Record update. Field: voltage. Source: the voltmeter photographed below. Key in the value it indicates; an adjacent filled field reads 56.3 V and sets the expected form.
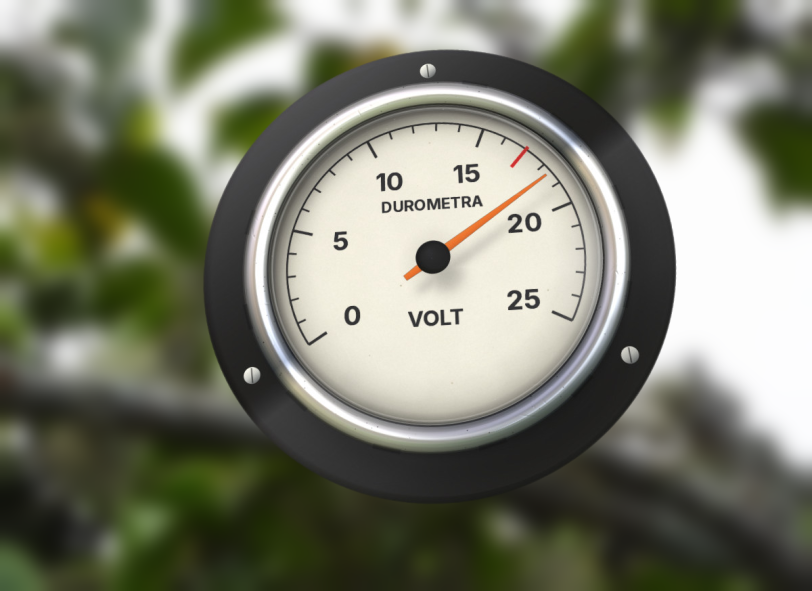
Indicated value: 18.5 V
